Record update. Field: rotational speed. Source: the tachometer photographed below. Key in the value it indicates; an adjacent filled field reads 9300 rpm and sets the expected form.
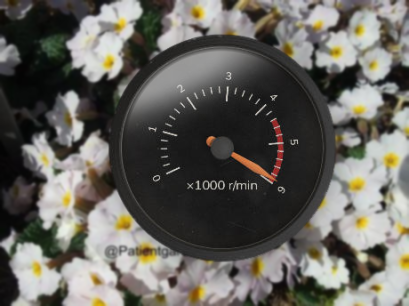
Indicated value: 5900 rpm
